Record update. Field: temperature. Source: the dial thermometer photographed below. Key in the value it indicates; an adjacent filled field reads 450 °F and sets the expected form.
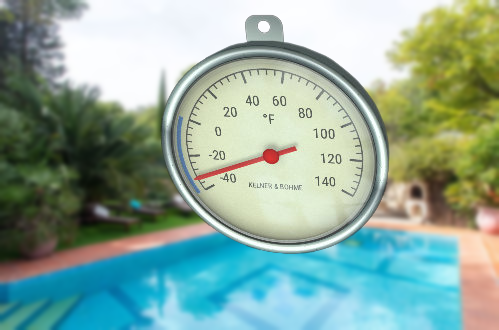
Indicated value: -32 °F
